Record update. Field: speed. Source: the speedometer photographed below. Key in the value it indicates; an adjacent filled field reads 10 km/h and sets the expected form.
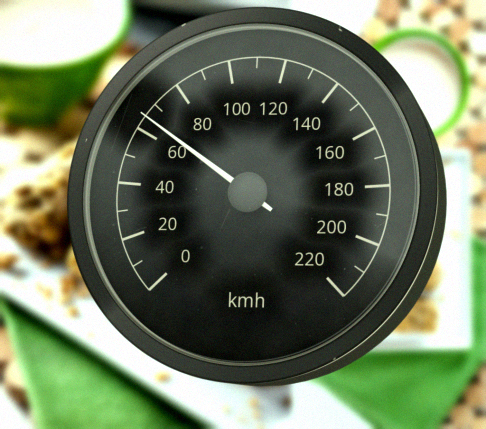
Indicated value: 65 km/h
